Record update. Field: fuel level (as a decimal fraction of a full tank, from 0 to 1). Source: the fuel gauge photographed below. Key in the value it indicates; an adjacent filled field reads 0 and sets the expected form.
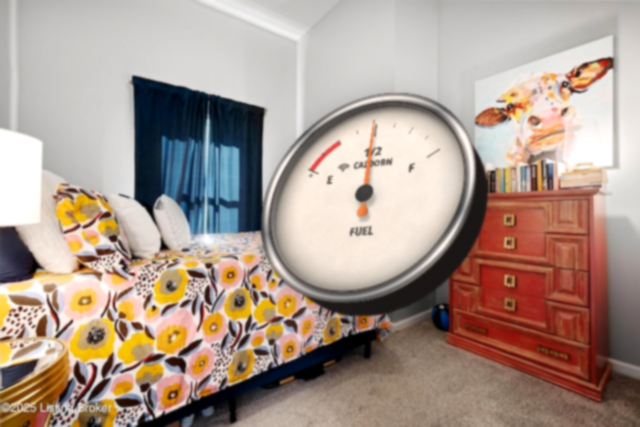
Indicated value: 0.5
